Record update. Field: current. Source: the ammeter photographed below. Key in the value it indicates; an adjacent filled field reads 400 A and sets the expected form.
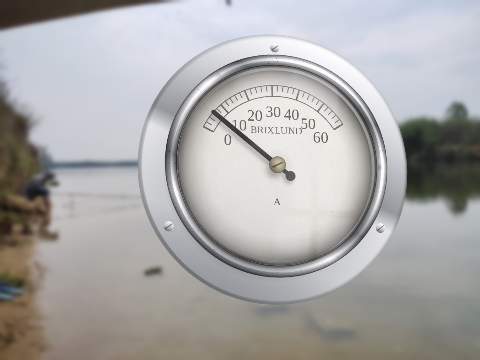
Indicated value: 6 A
